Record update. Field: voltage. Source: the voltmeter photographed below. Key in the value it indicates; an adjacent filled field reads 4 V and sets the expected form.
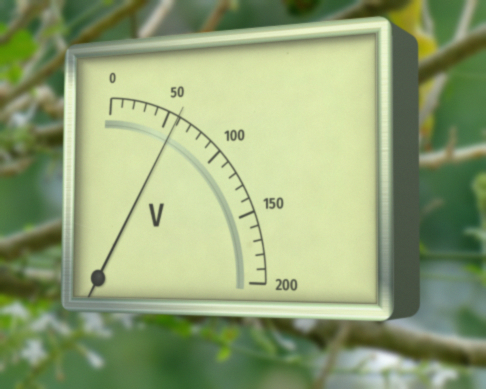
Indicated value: 60 V
